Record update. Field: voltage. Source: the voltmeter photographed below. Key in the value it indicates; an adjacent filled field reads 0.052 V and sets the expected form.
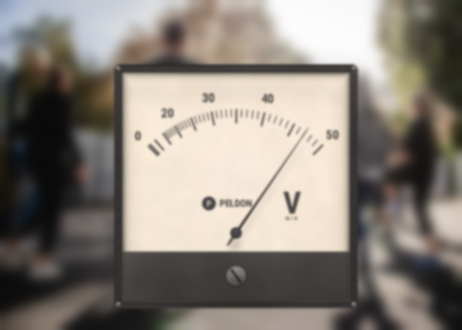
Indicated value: 47 V
